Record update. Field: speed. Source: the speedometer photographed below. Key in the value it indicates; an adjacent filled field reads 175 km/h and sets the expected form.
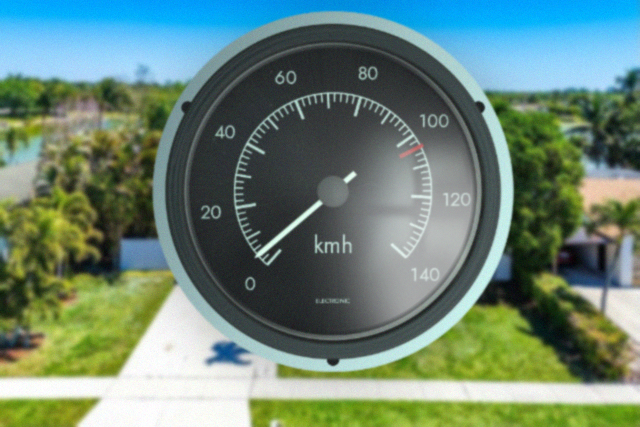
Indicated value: 4 km/h
